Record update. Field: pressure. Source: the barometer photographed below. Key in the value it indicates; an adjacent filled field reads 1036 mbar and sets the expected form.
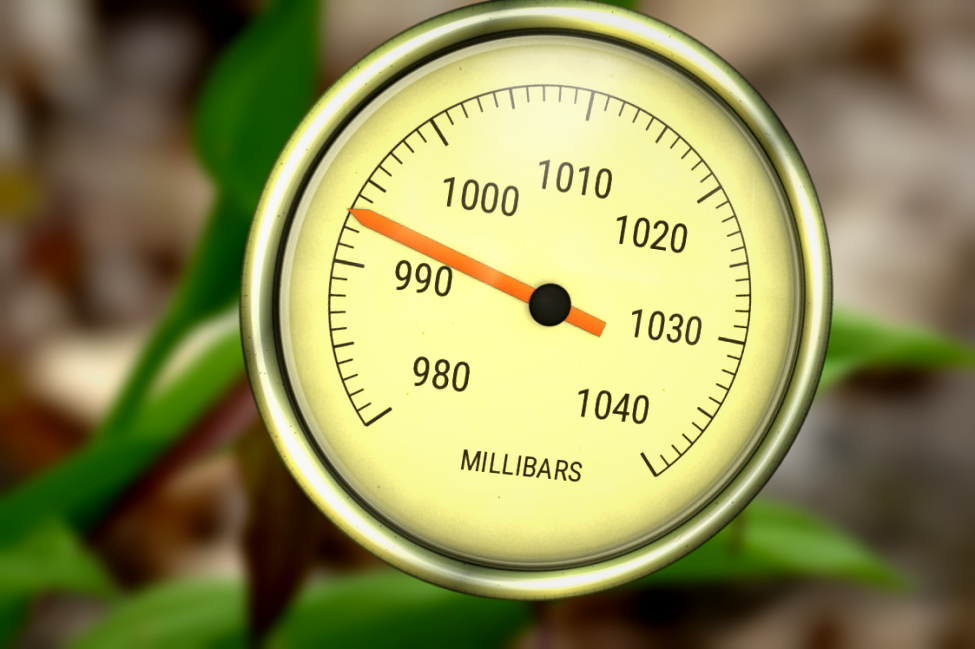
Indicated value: 993 mbar
